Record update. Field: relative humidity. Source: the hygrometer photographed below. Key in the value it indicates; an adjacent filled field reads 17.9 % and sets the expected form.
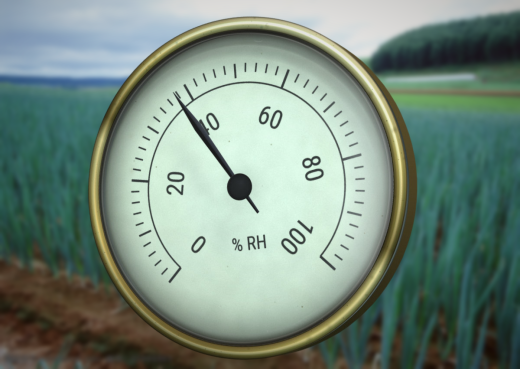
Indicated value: 38 %
